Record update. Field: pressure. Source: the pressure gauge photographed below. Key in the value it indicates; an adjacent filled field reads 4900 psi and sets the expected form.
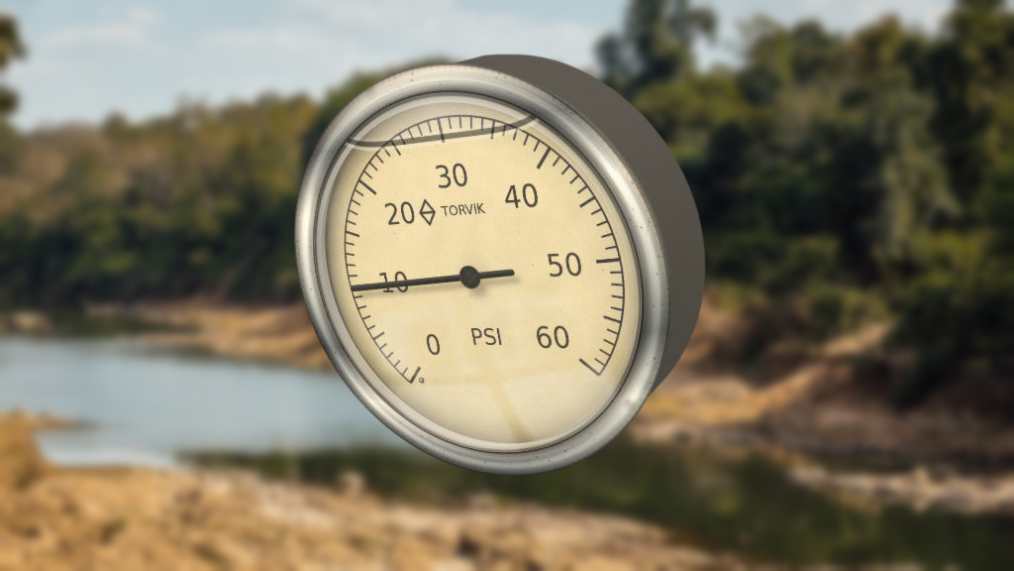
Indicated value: 10 psi
